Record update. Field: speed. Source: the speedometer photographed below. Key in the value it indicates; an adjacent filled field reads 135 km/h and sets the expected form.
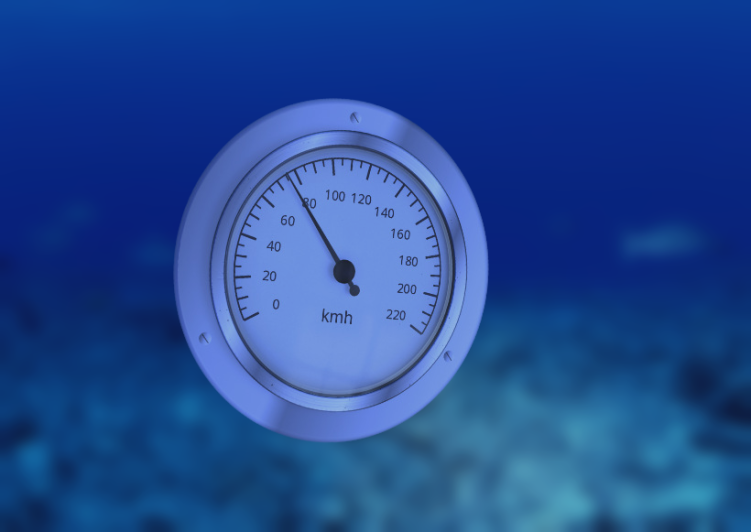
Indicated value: 75 km/h
